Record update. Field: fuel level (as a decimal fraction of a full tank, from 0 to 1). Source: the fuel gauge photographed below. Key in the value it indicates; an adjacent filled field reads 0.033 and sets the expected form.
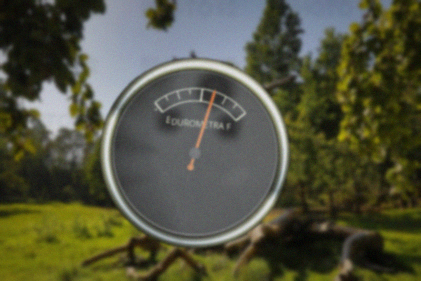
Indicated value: 0.625
